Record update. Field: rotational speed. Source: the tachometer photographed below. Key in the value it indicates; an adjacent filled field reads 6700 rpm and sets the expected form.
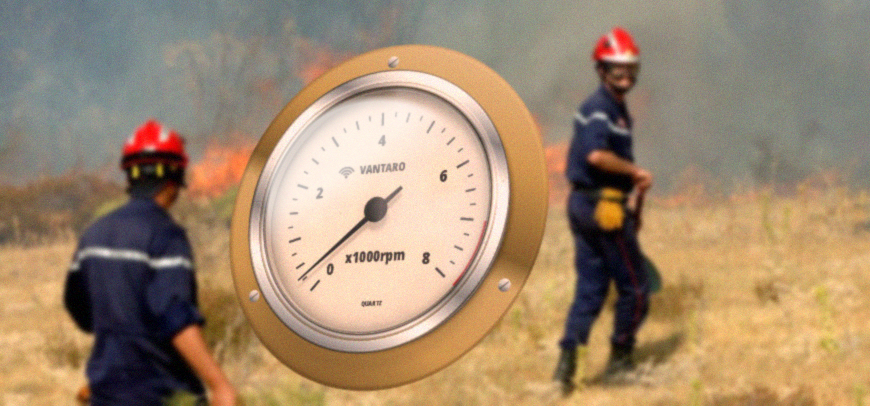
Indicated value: 250 rpm
